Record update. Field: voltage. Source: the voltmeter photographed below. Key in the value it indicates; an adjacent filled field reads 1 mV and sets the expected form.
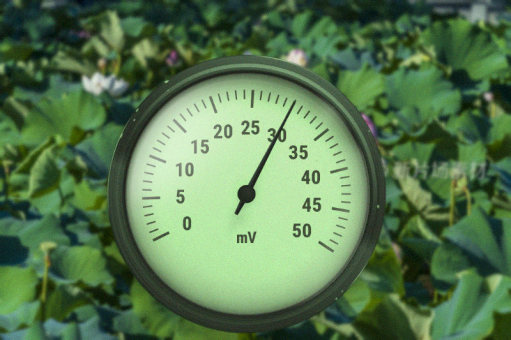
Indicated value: 30 mV
